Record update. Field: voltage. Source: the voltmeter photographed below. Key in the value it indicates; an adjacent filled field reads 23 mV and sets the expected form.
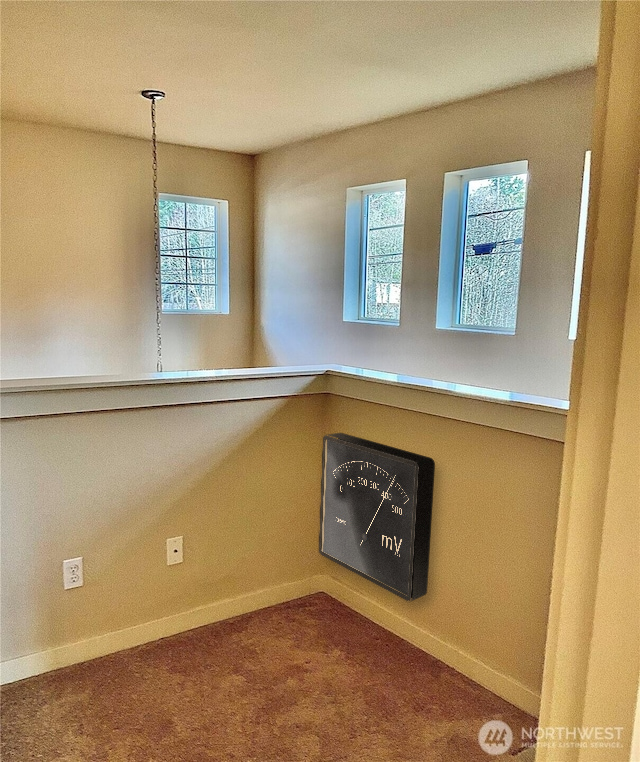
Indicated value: 400 mV
